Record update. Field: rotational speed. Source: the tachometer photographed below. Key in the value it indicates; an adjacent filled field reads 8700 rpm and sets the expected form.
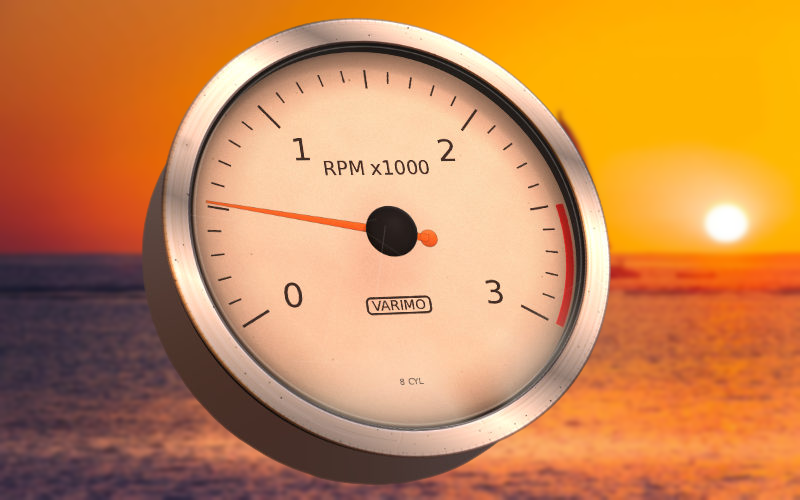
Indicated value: 500 rpm
